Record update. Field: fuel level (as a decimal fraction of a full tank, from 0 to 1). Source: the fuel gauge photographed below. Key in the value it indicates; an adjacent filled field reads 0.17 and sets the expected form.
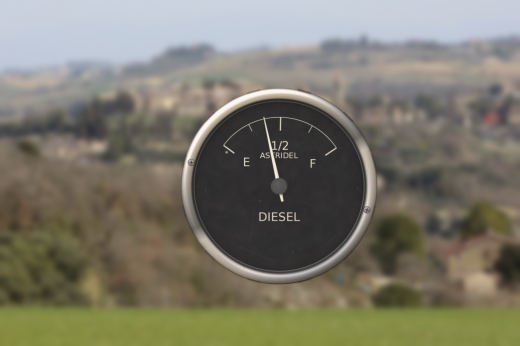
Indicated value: 0.375
